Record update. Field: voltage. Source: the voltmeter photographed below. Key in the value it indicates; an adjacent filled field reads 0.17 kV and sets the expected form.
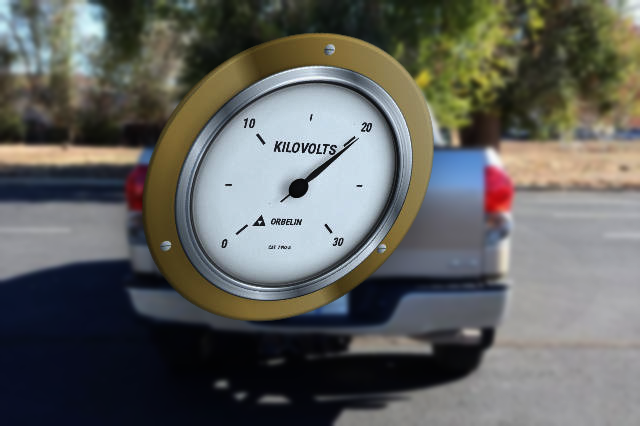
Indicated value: 20 kV
